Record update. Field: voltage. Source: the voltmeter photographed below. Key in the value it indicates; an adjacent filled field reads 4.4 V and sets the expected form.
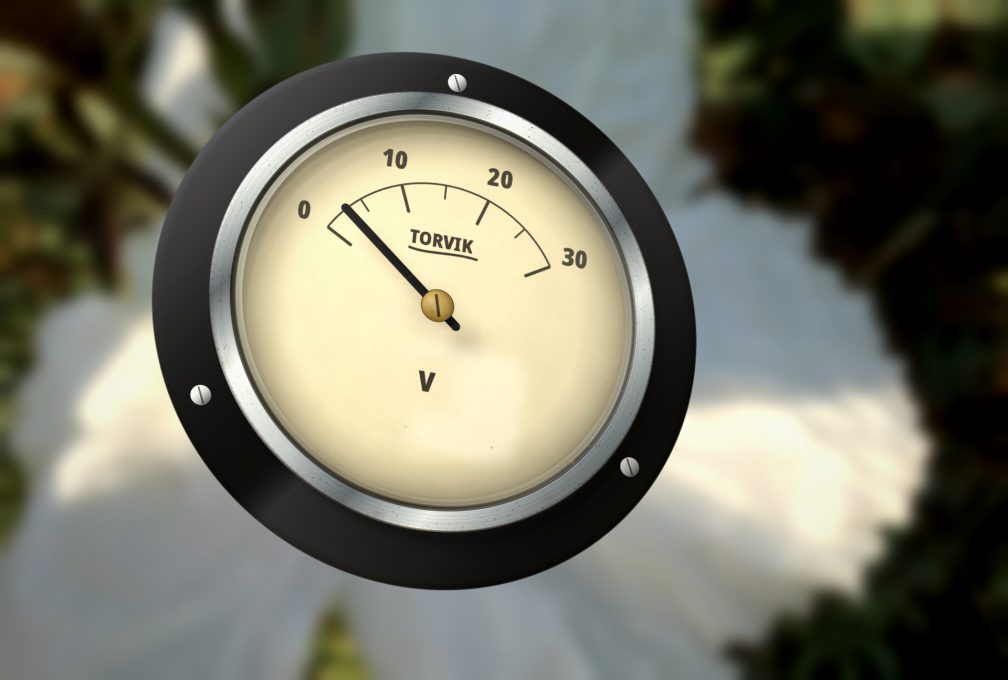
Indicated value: 2.5 V
